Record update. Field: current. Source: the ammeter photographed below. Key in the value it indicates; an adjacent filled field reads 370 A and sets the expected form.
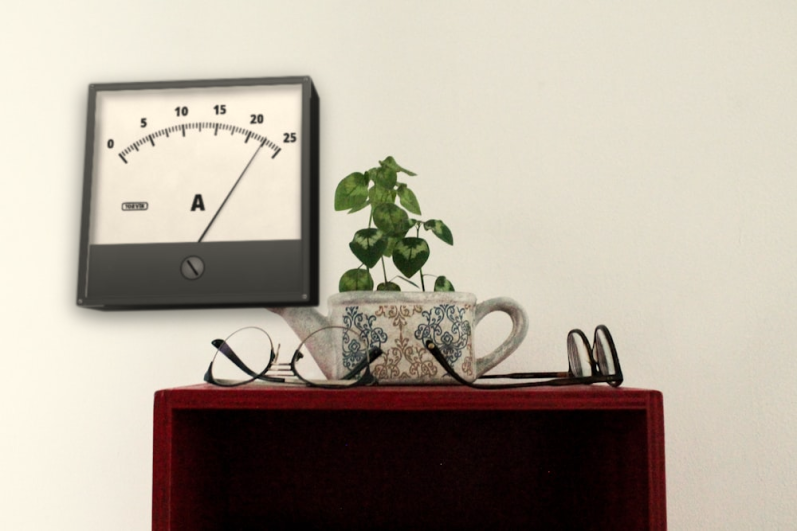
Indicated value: 22.5 A
